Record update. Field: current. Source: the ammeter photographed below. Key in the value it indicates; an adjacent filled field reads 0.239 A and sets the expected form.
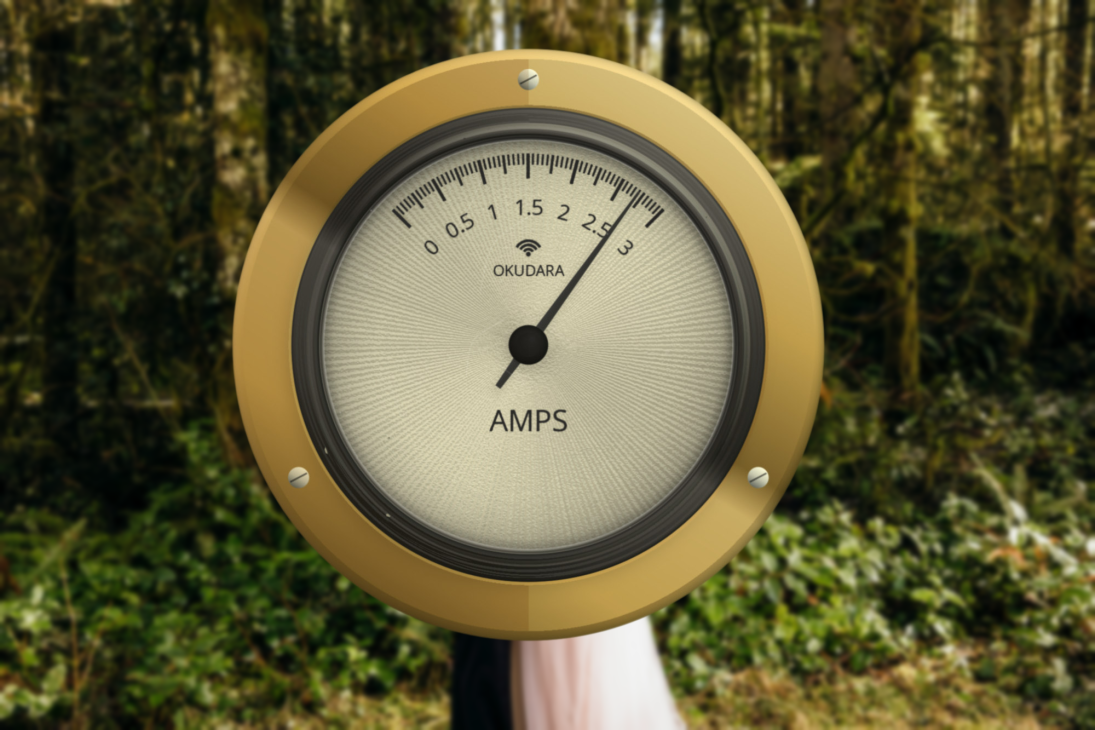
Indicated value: 2.7 A
